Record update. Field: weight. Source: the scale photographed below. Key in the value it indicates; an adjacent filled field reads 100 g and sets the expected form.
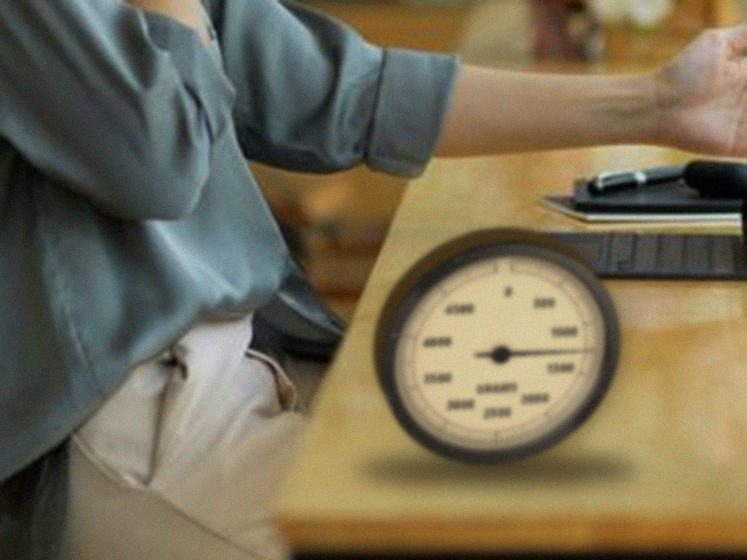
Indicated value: 1250 g
